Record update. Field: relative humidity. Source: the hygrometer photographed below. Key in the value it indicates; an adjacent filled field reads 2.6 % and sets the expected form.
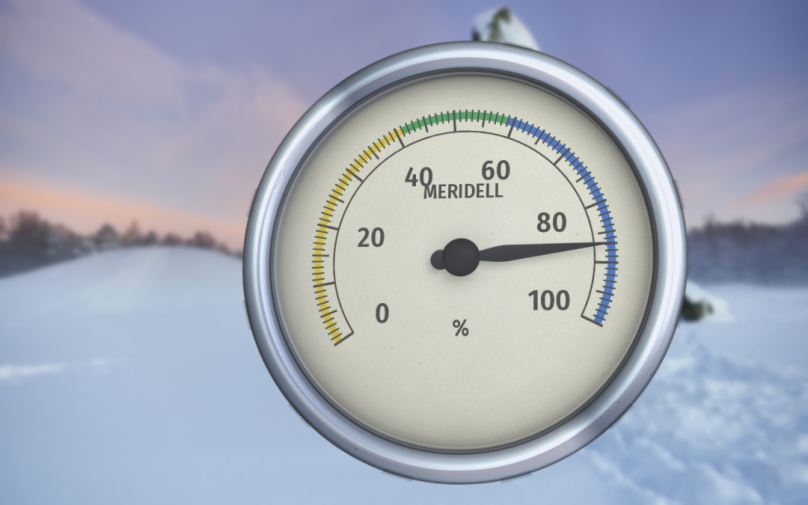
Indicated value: 87 %
